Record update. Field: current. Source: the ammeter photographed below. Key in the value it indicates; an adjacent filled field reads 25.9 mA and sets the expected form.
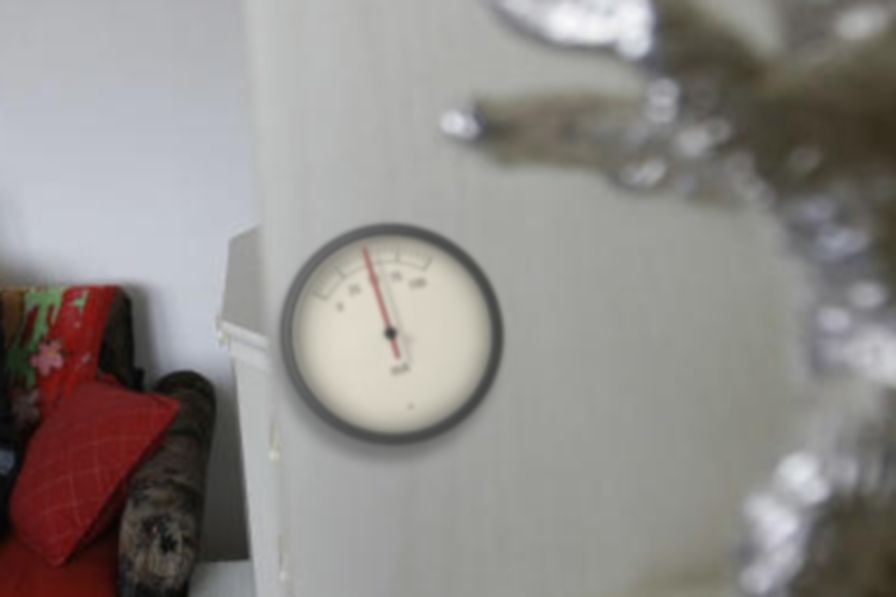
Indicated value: 50 mA
